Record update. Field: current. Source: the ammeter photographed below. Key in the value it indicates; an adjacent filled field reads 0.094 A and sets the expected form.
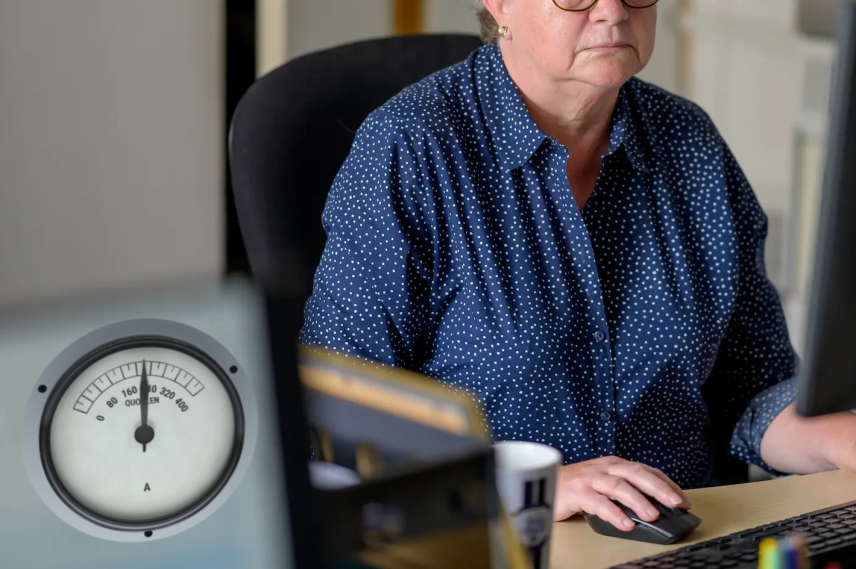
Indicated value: 220 A
